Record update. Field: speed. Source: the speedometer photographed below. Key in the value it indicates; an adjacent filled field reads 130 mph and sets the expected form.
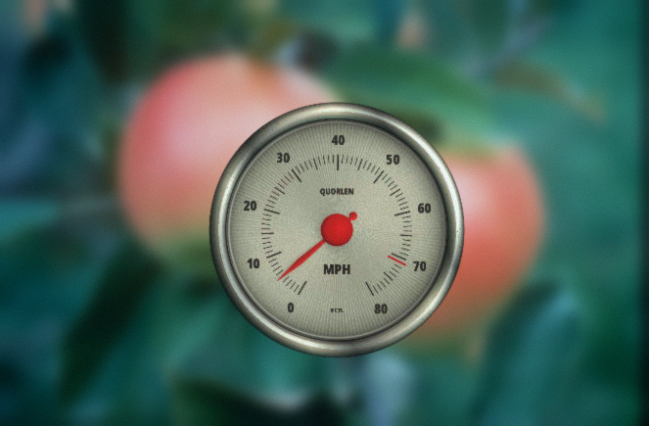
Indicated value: 5 mph
